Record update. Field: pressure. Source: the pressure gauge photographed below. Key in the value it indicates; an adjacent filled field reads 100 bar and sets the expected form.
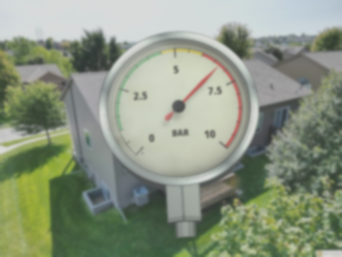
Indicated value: 6.75 bar
